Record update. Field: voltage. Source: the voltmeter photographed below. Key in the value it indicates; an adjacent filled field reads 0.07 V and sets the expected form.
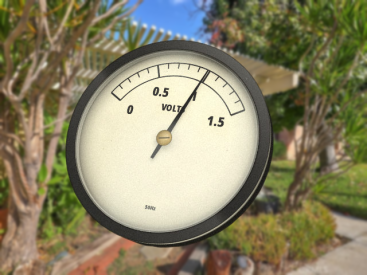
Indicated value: 1 V
